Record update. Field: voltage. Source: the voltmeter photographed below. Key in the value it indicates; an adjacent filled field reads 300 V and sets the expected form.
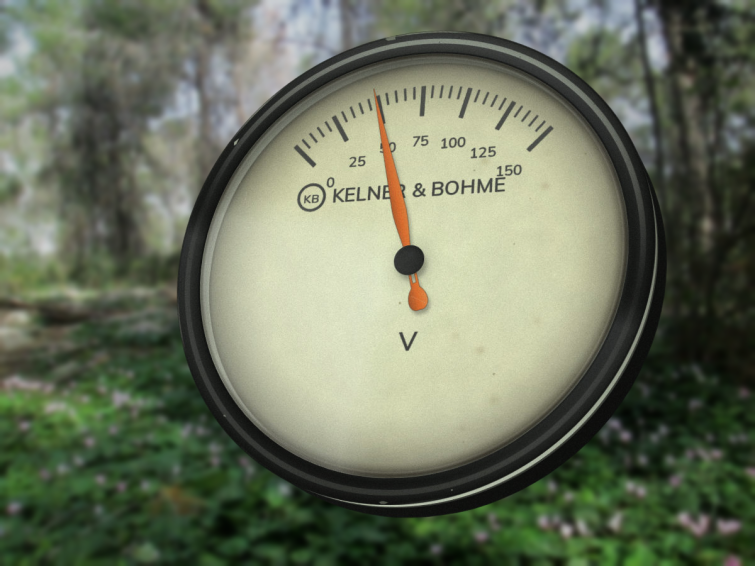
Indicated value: 50 V
